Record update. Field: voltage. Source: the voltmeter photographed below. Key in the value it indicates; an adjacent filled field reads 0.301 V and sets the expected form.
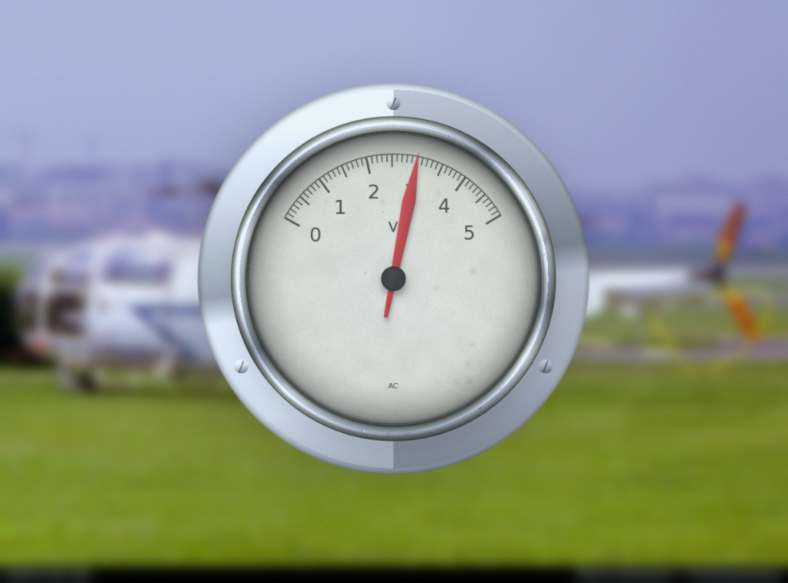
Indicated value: 3 V
